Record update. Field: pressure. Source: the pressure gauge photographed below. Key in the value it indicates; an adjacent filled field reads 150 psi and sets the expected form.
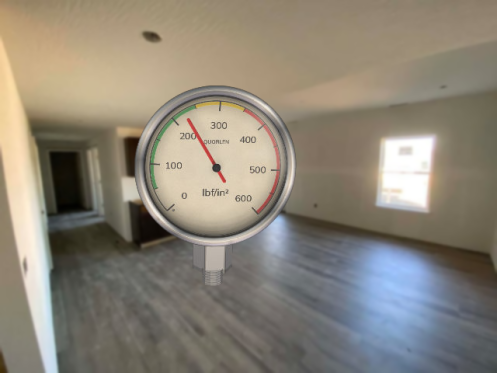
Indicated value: 225 psi
